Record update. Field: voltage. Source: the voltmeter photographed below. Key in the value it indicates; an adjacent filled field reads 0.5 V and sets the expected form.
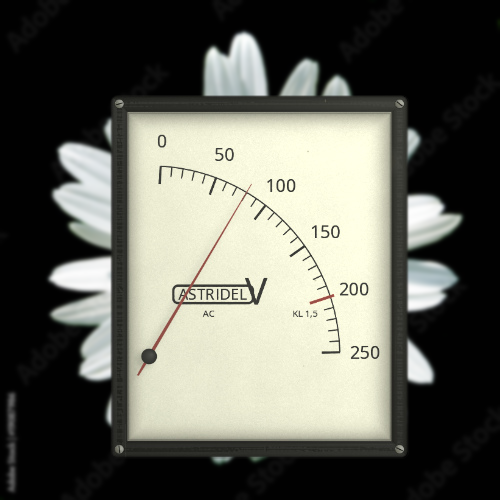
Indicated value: 80 V
